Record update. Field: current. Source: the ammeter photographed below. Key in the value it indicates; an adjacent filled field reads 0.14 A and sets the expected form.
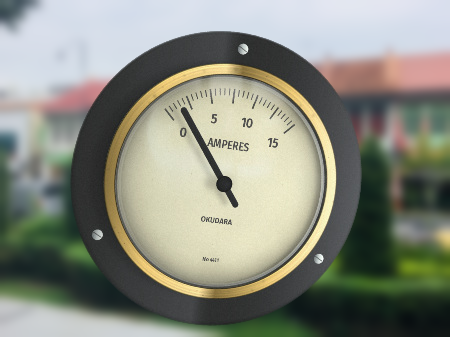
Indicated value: 1.5 A
